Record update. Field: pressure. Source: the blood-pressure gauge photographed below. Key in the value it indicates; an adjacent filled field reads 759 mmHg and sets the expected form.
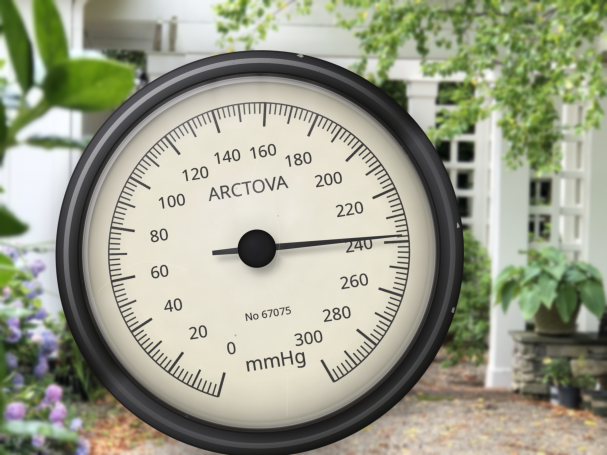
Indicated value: 238 mmHg
